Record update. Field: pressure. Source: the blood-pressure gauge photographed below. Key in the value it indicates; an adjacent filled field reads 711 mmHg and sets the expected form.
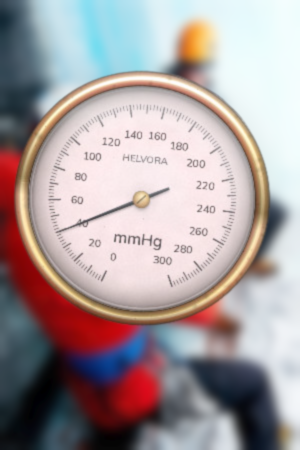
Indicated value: 40 mmHg
